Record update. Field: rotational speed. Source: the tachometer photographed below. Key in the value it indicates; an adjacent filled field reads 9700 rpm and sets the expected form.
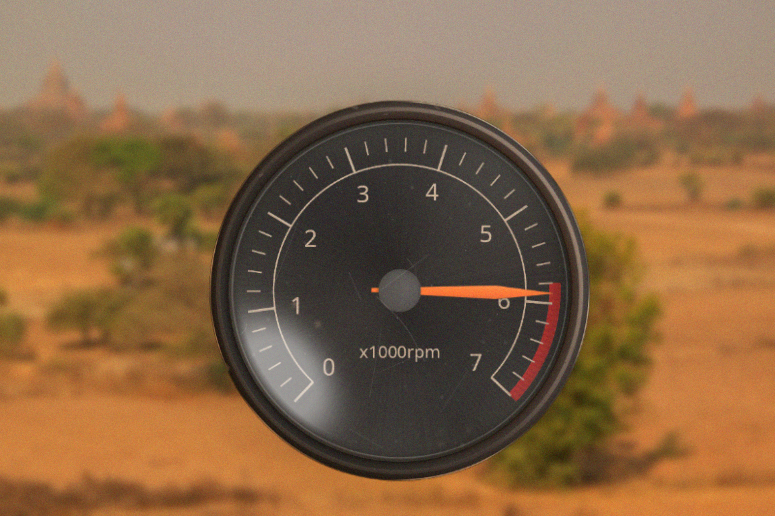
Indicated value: 5900 rpm
